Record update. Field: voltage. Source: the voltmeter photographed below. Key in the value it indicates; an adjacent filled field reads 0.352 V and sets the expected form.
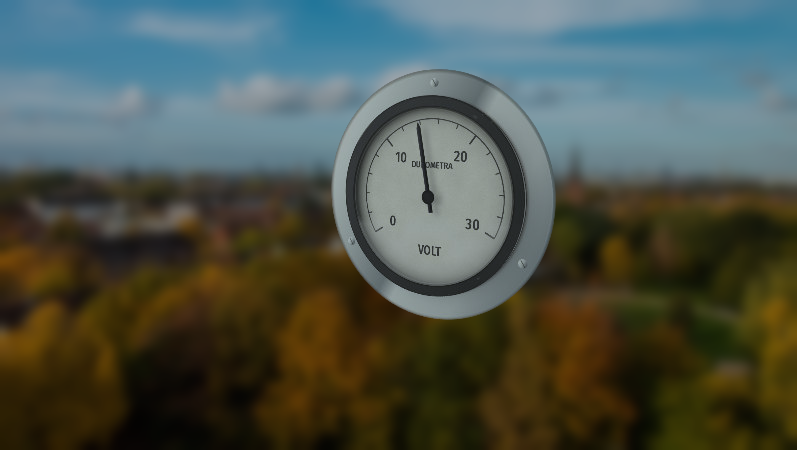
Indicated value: 14 V
